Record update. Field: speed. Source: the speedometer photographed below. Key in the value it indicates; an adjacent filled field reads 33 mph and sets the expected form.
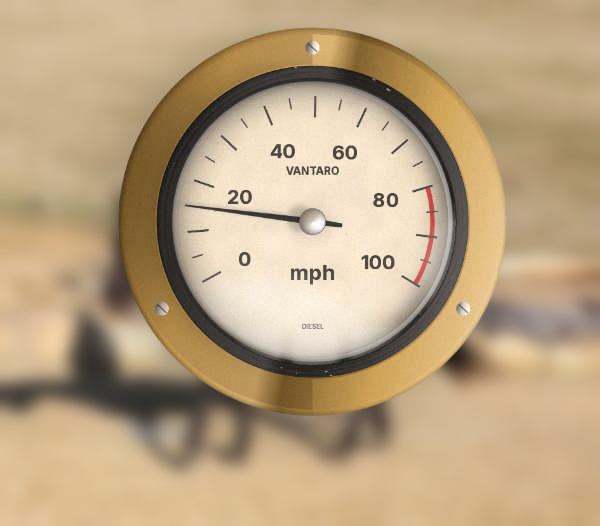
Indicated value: 15 mph
